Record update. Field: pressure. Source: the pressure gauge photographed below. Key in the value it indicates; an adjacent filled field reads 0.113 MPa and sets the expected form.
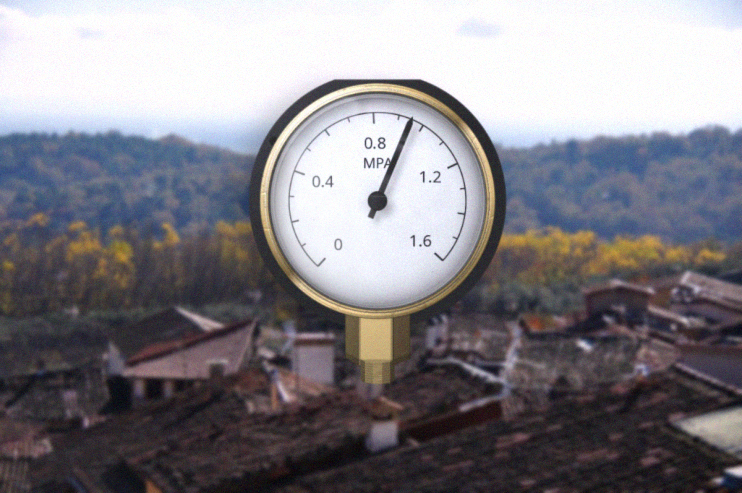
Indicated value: 0.95 MPa
